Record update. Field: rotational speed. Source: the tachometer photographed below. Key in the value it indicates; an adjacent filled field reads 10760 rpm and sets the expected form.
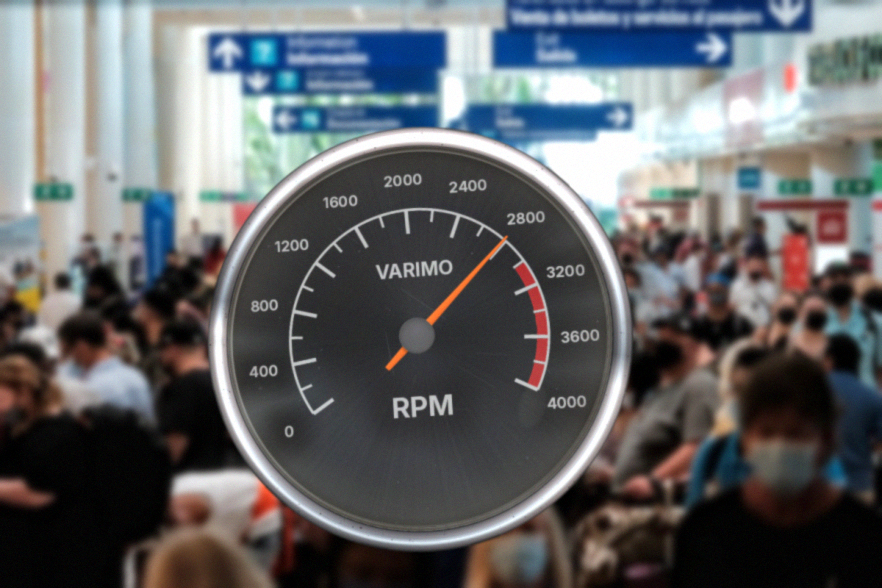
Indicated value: 2800 rpm
